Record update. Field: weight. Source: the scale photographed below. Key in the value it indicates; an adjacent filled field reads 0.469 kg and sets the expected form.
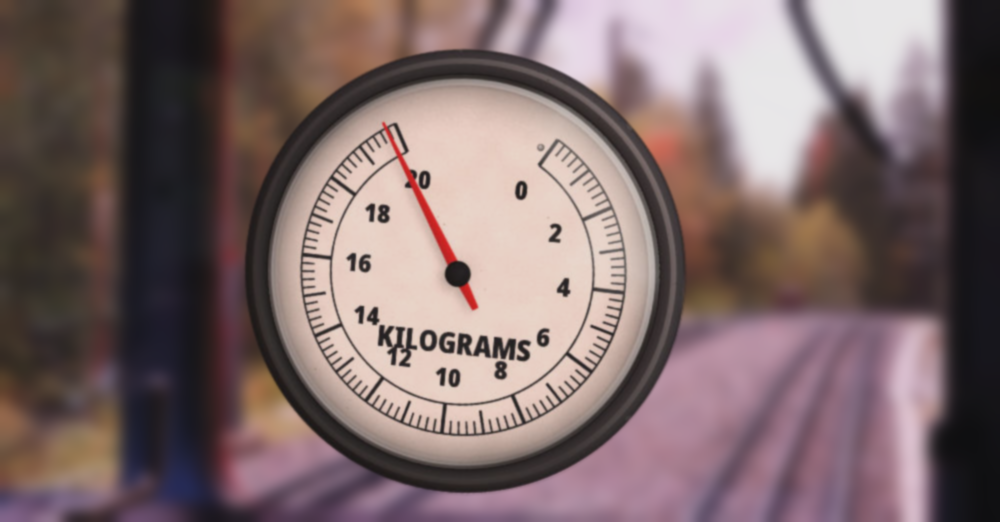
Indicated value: 19.8 kg
